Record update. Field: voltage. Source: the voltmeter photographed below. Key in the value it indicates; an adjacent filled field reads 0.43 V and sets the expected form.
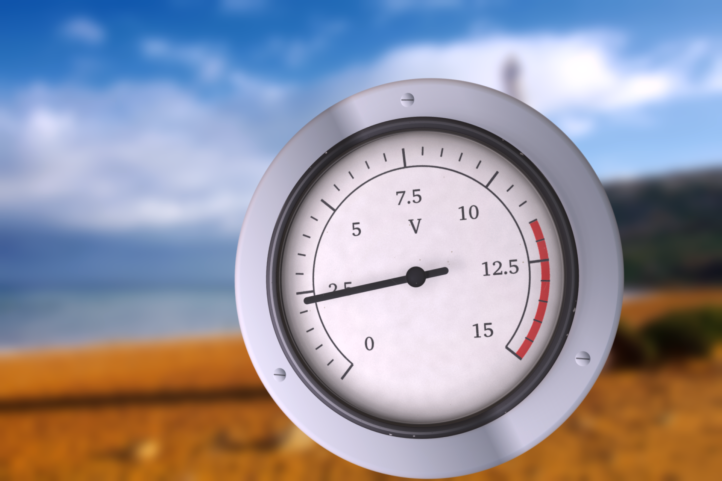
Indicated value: 2.25 V
